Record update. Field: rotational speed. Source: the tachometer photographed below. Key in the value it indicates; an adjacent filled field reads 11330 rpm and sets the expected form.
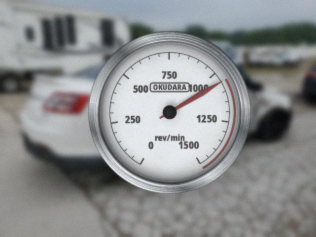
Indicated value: 1050 rpm
